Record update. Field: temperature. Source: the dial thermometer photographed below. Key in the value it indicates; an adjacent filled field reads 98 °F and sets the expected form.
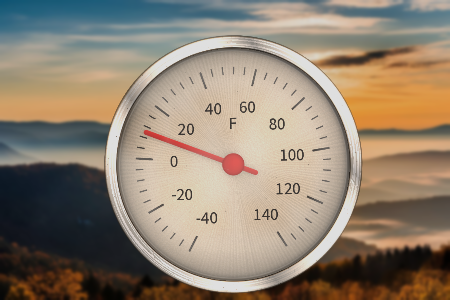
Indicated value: 10 °F
